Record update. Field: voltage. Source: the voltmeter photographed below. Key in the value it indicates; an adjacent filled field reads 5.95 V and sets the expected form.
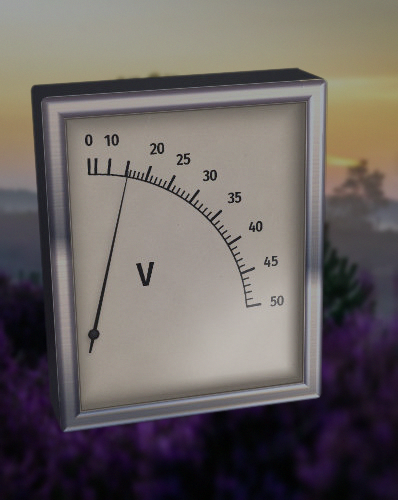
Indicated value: 15 V
